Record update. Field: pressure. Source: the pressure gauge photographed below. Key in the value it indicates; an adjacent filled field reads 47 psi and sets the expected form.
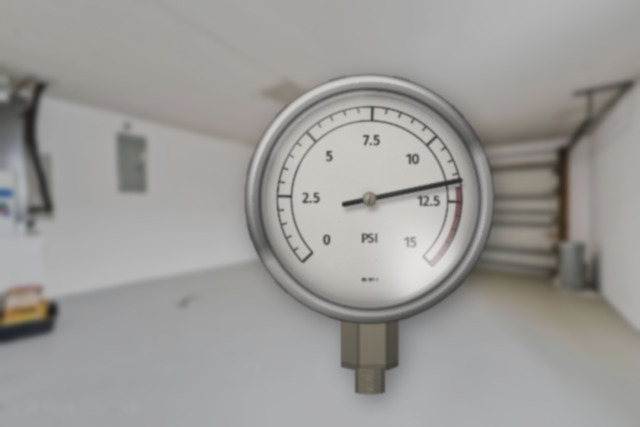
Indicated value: 11.75 psi
